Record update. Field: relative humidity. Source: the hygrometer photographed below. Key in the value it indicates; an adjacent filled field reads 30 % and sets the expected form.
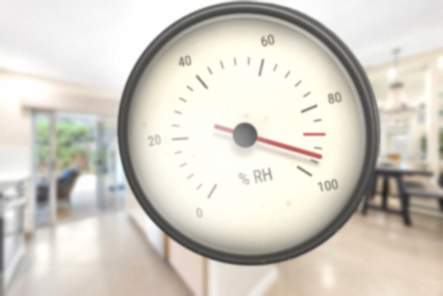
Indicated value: 94 %
